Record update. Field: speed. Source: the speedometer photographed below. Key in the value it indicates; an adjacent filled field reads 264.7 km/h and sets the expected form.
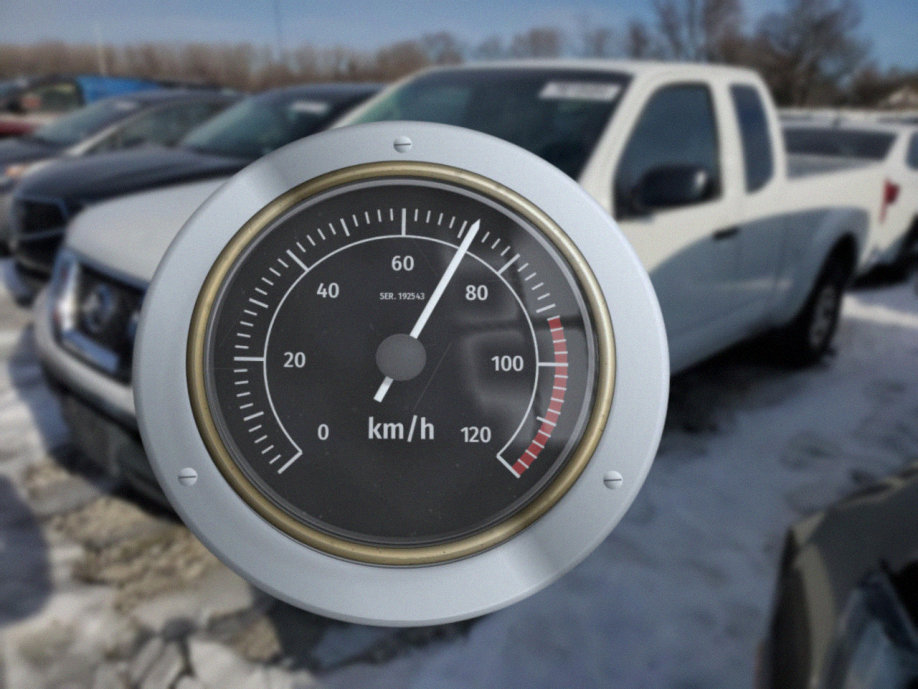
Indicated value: 72 km/h
